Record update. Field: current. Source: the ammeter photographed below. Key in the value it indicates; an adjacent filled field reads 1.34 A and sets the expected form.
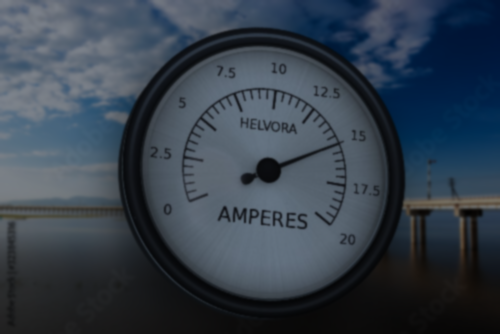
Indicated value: 15 A
